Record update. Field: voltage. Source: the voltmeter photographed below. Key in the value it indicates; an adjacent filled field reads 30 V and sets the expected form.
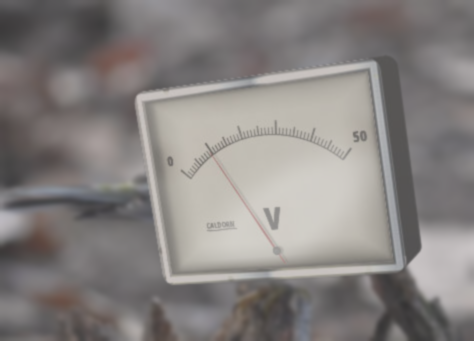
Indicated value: 10 V
